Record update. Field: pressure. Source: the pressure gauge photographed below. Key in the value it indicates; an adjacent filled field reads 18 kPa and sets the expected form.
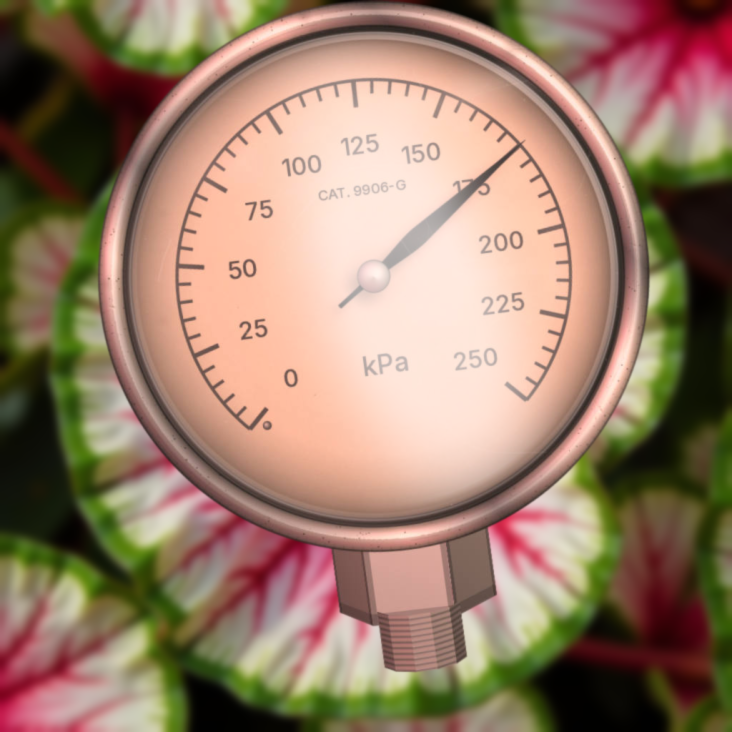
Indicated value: 175 kPa
